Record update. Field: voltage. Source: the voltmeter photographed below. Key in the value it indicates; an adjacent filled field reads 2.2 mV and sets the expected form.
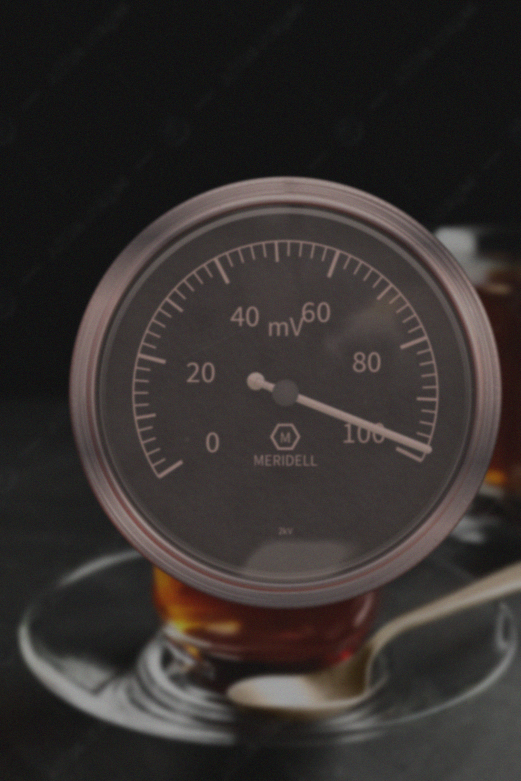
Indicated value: 98 mV
